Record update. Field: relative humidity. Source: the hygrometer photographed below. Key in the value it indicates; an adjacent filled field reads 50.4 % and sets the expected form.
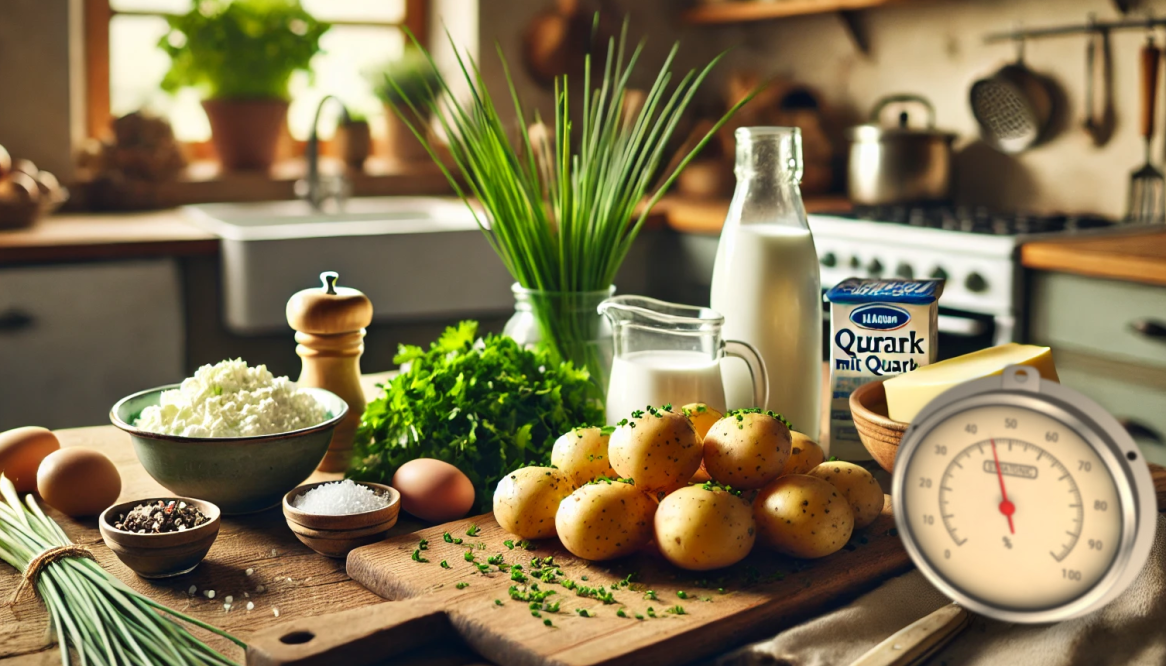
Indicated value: 45 %
